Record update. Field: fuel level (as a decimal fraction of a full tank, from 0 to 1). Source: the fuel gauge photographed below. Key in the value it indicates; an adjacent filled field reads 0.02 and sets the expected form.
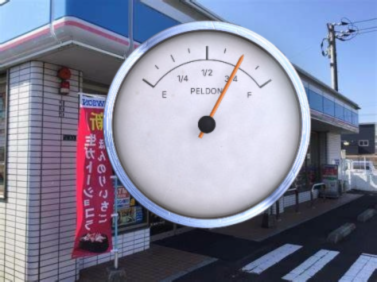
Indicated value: 0.75
